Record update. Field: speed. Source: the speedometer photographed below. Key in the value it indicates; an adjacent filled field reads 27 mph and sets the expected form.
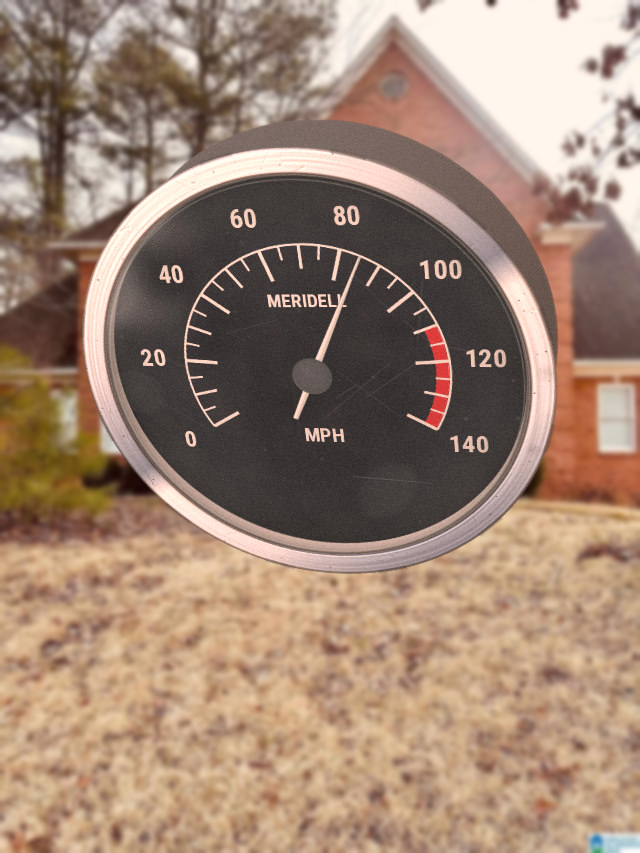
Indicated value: 85 mph
